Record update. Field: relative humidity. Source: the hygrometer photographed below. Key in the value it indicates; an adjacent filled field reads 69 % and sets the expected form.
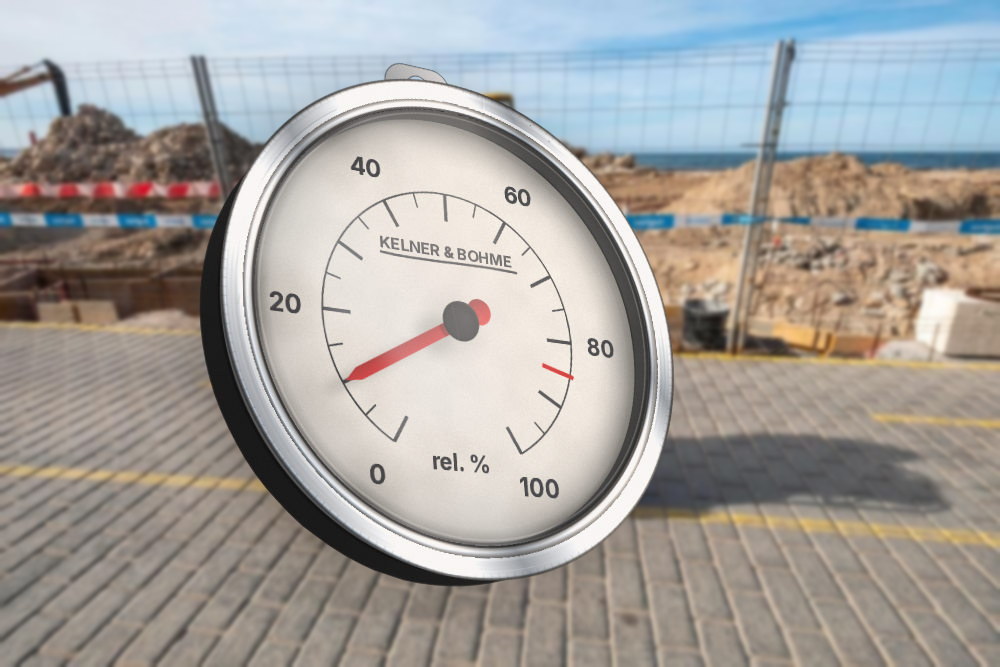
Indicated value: 10 %
